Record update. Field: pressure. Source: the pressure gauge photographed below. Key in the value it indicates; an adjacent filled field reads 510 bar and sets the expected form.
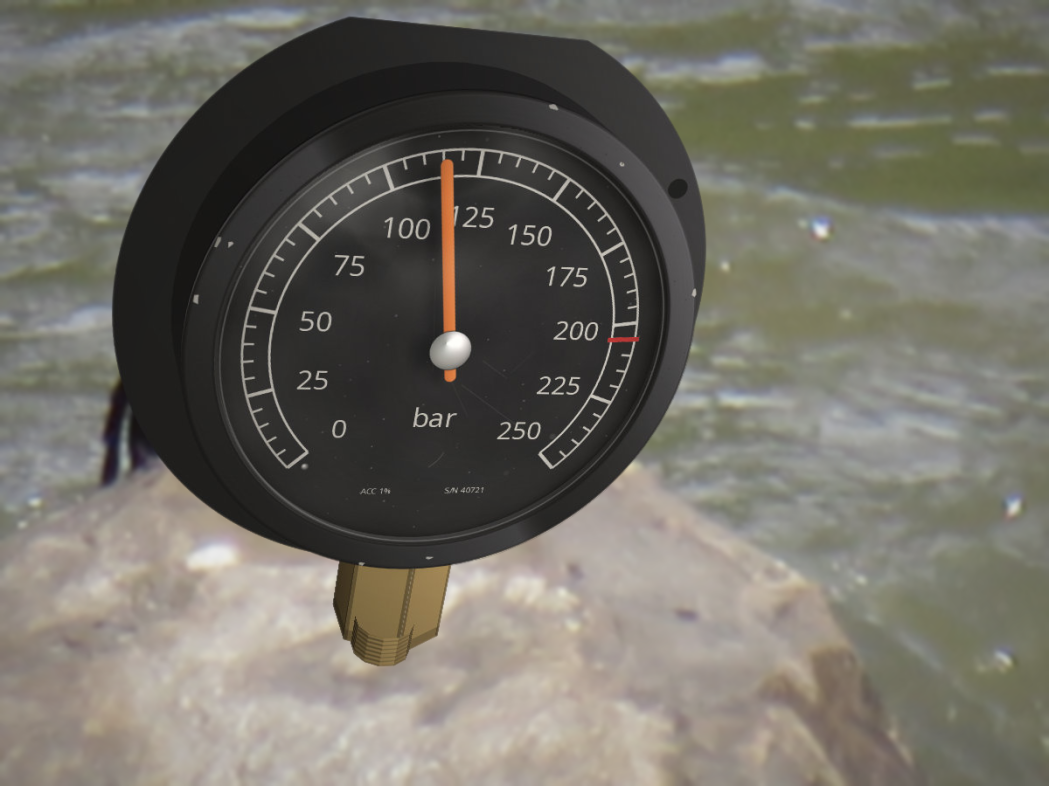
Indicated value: 115 bar
